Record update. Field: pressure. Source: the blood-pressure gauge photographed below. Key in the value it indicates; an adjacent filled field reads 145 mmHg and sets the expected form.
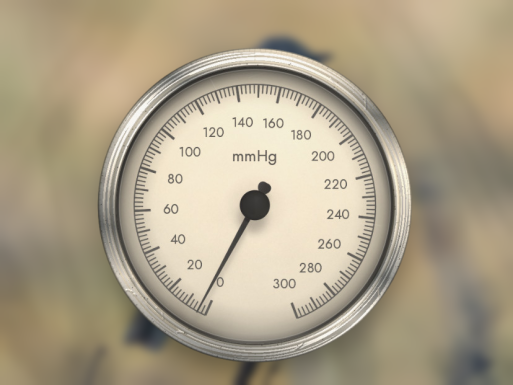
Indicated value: 4 mmHg
